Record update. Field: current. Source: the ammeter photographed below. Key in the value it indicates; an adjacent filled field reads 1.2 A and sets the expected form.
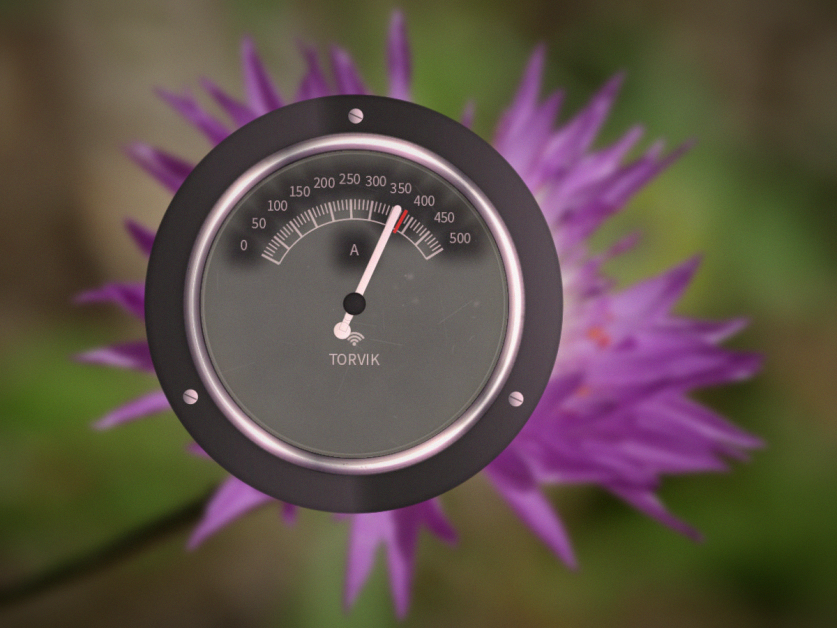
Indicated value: 360 A
